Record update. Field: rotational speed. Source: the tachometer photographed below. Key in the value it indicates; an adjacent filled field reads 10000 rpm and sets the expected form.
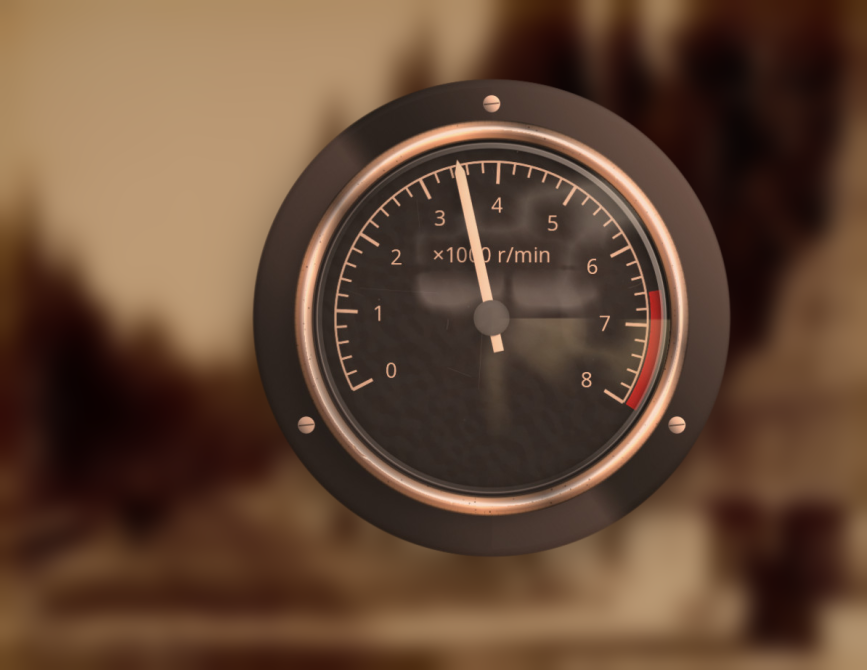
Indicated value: 3500 rpm
